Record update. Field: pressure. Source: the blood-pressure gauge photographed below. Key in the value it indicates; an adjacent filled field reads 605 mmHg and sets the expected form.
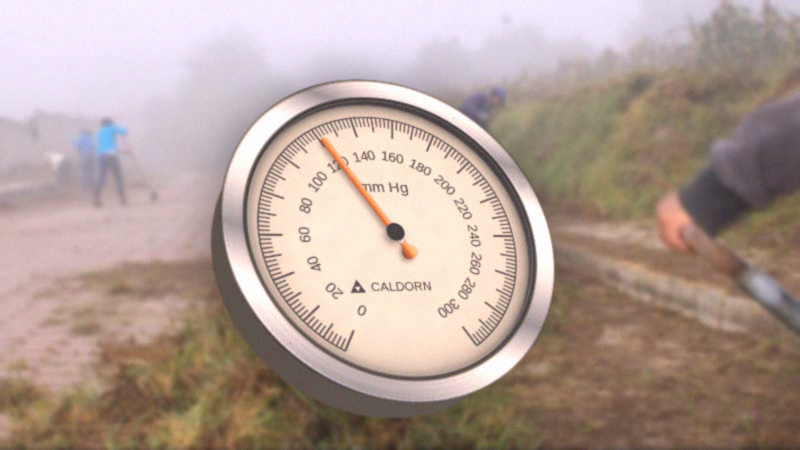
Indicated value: 120 mmHg
